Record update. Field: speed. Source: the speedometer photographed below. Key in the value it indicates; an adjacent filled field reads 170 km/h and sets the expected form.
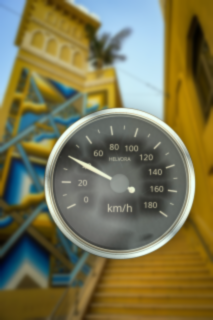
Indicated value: 40 km/h
